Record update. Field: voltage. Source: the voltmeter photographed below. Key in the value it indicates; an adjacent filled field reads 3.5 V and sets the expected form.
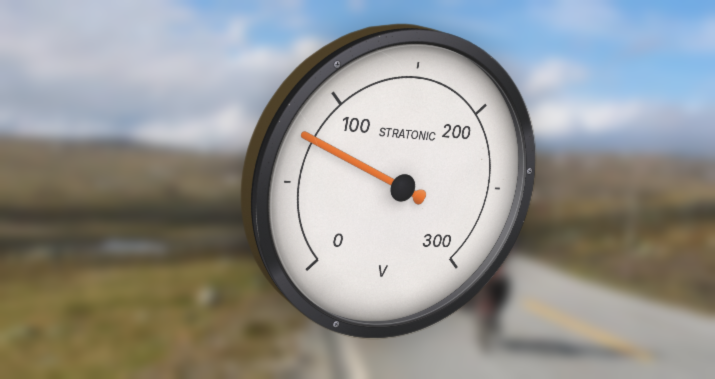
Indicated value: 75 V
